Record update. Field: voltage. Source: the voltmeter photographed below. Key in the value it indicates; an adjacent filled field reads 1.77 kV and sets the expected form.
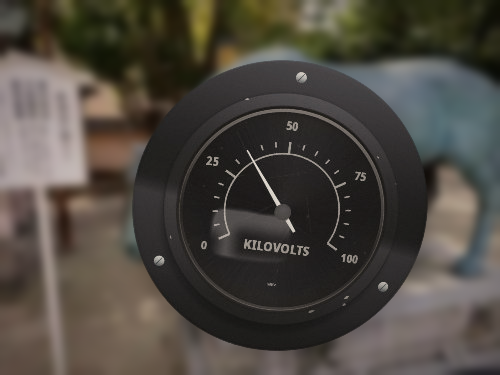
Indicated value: 35 kV
